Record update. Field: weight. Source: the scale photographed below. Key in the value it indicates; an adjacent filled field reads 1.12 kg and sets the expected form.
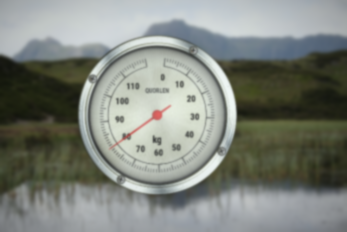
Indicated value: 80 kg
